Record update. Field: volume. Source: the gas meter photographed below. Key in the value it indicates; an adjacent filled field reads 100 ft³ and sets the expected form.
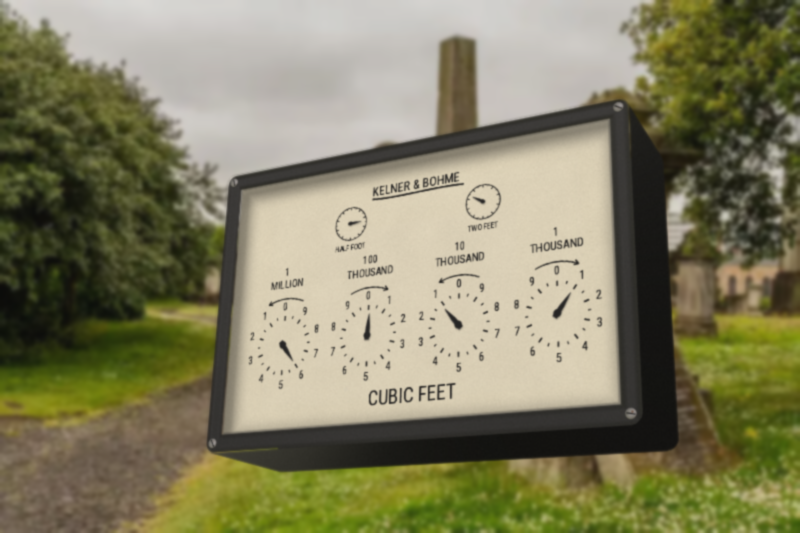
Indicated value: 601100 ft³
